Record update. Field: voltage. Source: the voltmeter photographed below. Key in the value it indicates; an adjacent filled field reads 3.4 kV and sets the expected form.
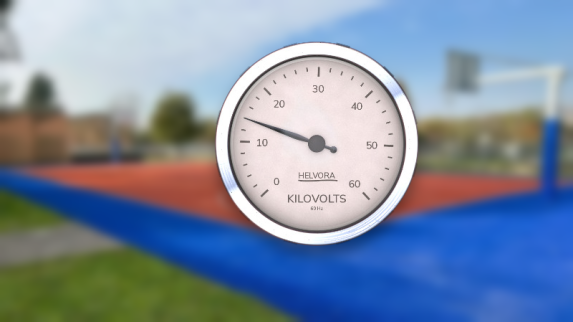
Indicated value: 14 kV
